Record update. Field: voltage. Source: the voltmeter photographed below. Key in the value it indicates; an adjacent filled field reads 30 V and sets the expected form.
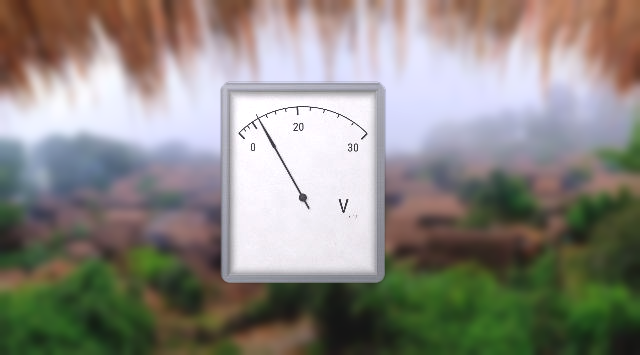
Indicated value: 12 V
